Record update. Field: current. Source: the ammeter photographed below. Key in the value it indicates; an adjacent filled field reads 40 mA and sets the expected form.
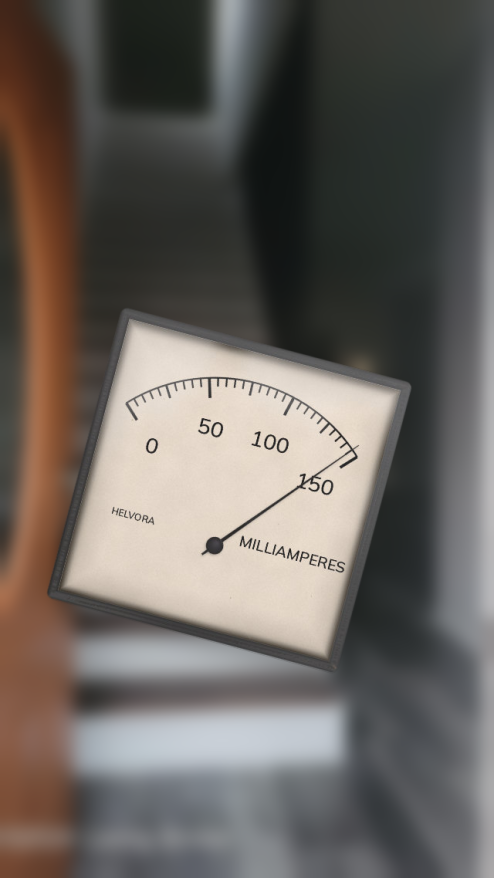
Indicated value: 145 mA
